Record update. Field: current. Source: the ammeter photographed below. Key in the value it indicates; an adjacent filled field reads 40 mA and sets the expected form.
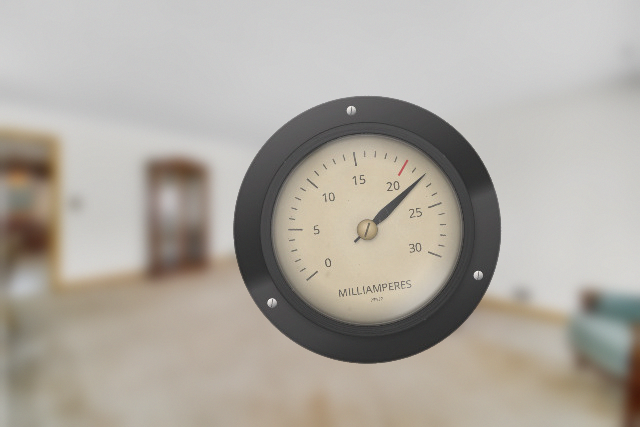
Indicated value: 22 mA
